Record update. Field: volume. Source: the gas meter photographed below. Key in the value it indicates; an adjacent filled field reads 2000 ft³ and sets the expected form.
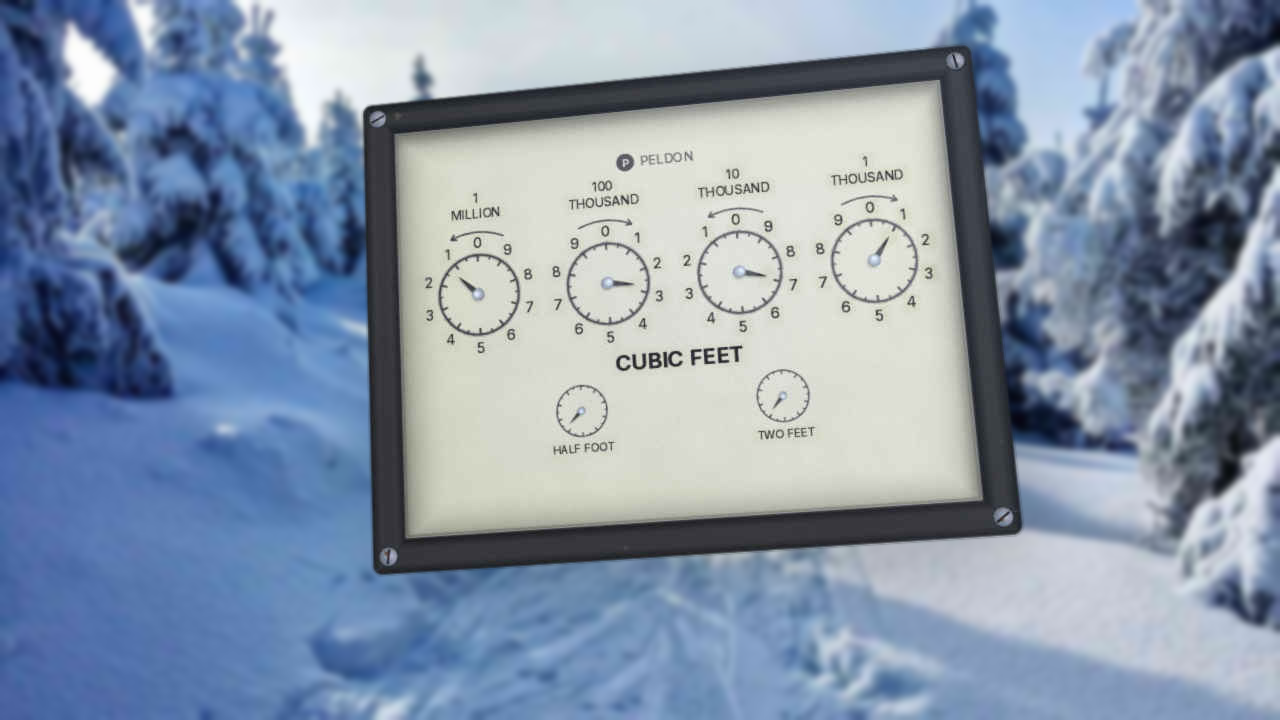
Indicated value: 127100 ft³
